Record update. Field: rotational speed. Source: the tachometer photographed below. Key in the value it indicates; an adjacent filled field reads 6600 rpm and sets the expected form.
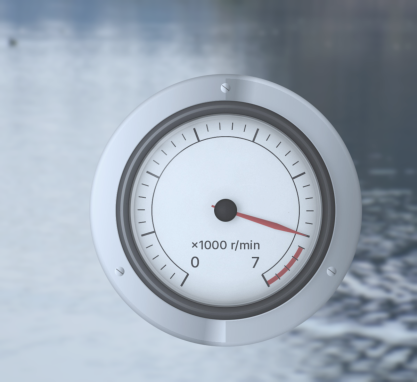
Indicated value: 6000 rpm
